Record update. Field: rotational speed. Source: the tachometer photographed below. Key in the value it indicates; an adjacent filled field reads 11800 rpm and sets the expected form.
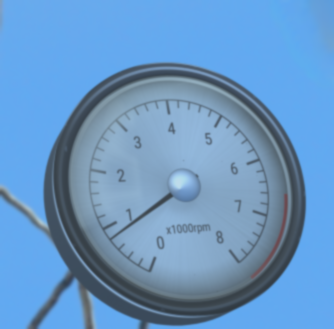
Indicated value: 800 rpm
